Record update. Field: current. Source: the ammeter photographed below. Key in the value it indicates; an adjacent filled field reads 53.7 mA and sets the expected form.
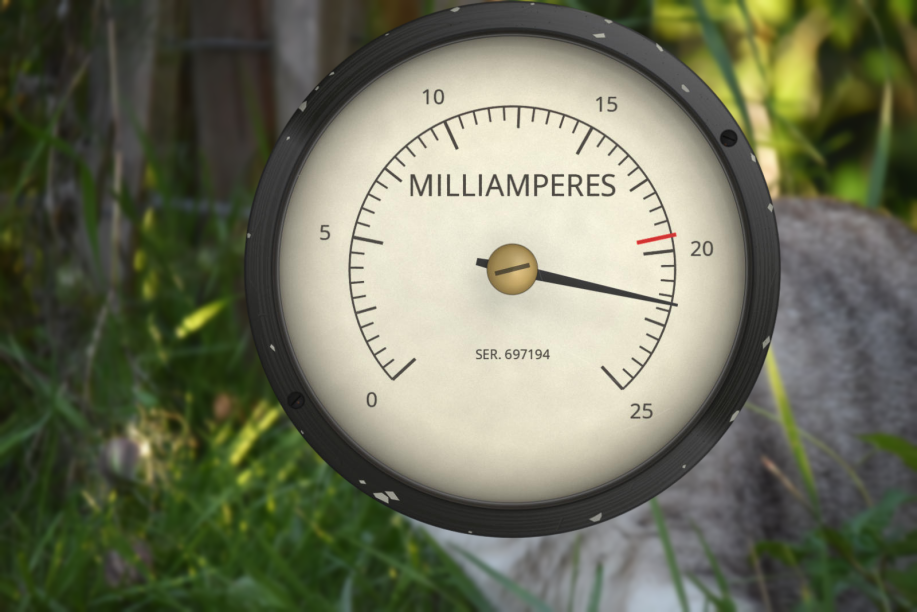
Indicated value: 21.75 mA
